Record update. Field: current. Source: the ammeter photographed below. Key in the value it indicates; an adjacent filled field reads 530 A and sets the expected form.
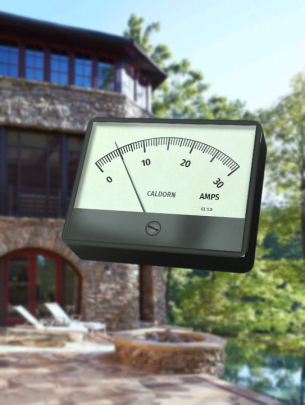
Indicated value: 5 A
